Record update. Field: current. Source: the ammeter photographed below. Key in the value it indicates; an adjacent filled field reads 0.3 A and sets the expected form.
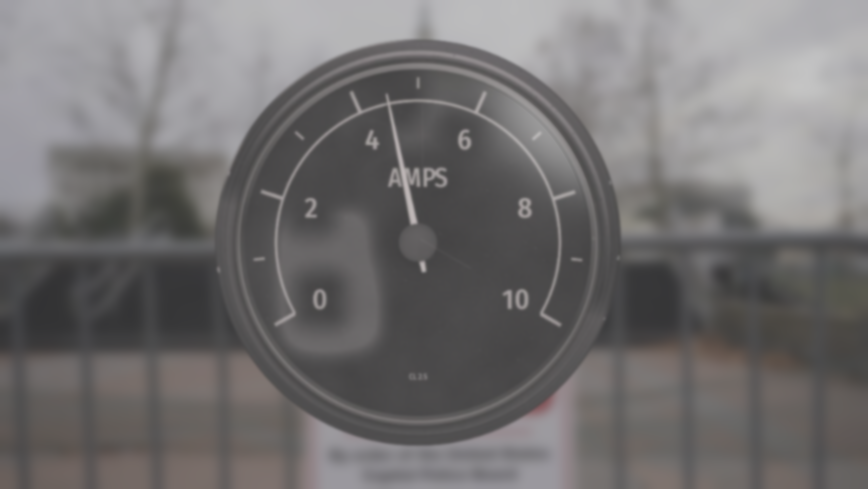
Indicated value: 4.5 A
